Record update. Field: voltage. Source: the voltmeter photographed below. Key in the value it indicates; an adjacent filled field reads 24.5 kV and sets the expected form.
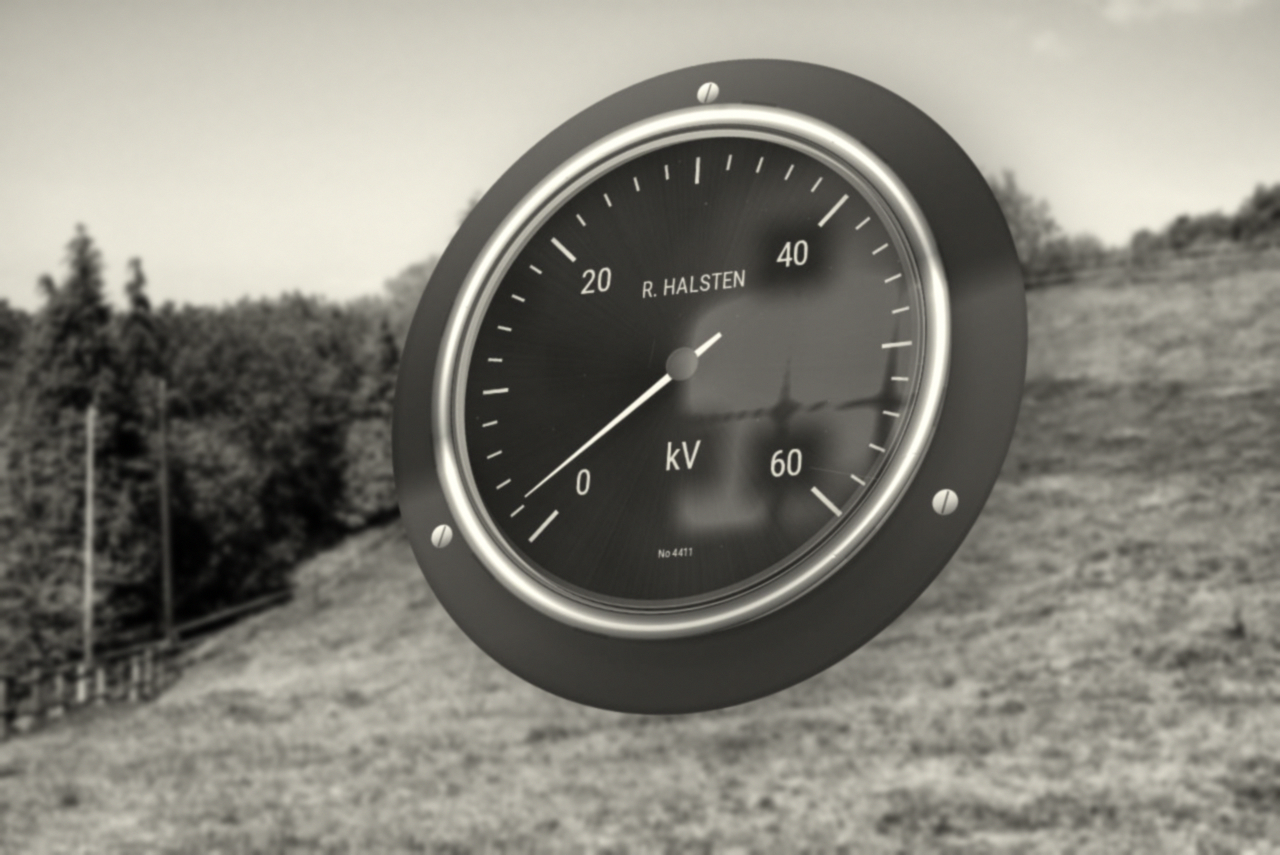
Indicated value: 2 kV
